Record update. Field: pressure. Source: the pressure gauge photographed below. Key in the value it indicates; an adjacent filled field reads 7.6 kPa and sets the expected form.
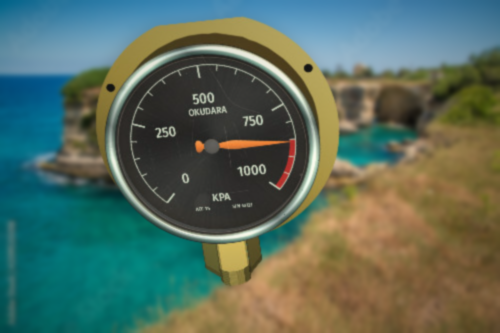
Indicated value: 850 kPa
